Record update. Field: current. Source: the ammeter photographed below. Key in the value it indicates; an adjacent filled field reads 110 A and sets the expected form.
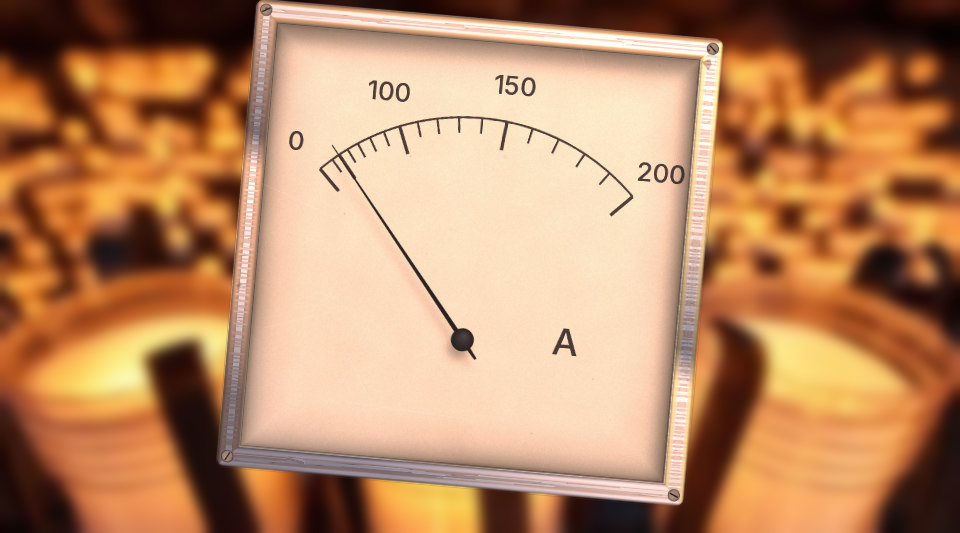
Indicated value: 50 A
